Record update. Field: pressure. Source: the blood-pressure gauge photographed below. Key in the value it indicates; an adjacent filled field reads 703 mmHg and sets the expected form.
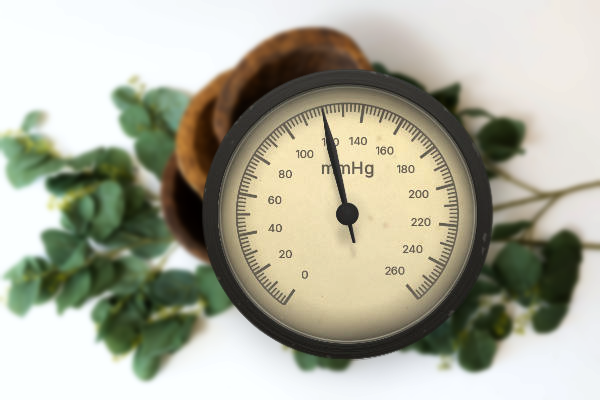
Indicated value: 120 mmHg
